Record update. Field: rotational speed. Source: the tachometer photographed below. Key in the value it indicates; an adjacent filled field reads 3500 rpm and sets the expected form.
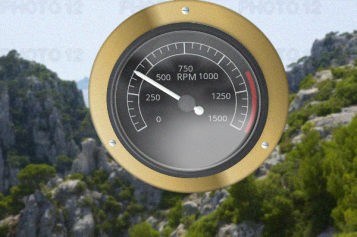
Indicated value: 400 rpm
